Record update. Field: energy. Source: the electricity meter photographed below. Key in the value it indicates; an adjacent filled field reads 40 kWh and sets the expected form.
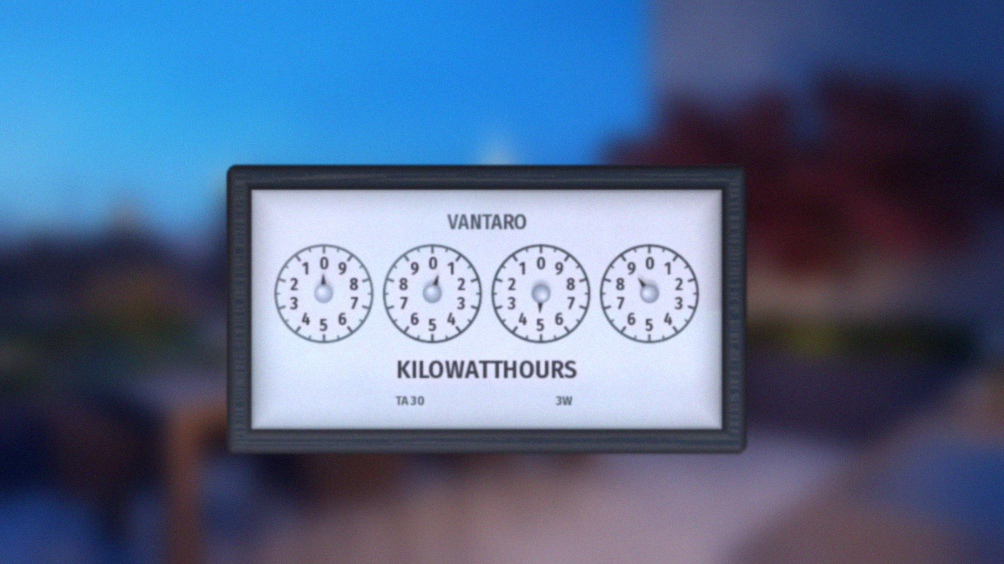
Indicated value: 49 kWh
